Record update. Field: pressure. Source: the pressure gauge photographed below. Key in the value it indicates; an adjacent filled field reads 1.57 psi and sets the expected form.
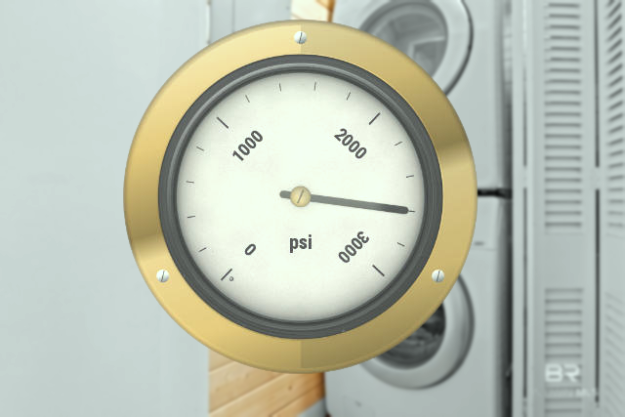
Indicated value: 2600 psi
